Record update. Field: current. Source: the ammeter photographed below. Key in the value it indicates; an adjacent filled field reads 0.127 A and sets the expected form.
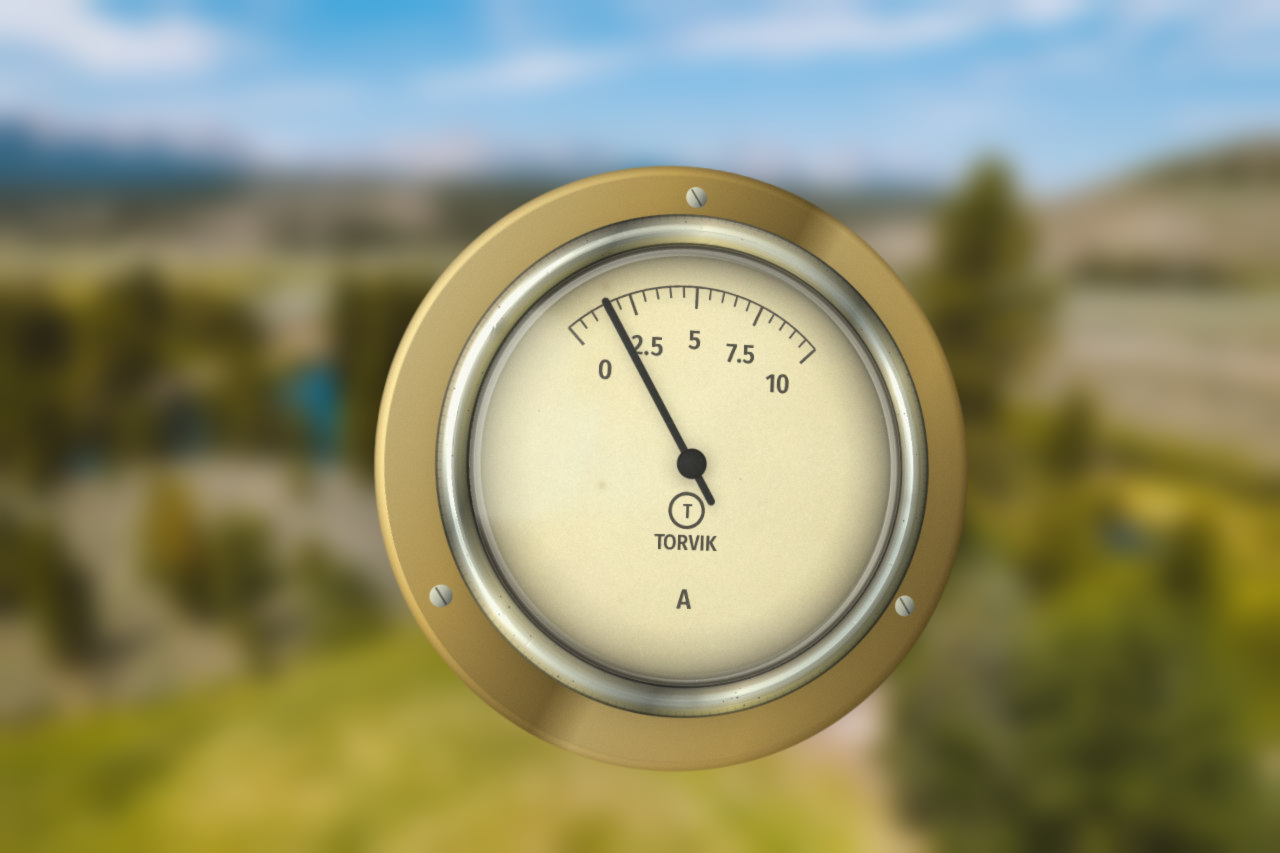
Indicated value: 1.5 A
